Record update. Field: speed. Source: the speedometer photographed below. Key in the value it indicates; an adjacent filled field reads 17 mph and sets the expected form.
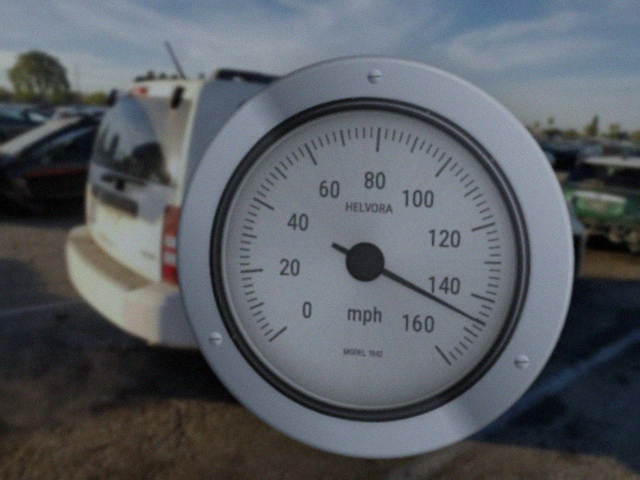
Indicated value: 146 mph
